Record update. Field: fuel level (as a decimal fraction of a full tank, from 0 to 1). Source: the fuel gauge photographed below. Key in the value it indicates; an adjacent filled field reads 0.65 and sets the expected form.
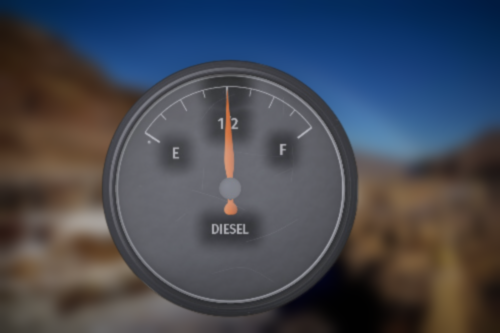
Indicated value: 0.5
